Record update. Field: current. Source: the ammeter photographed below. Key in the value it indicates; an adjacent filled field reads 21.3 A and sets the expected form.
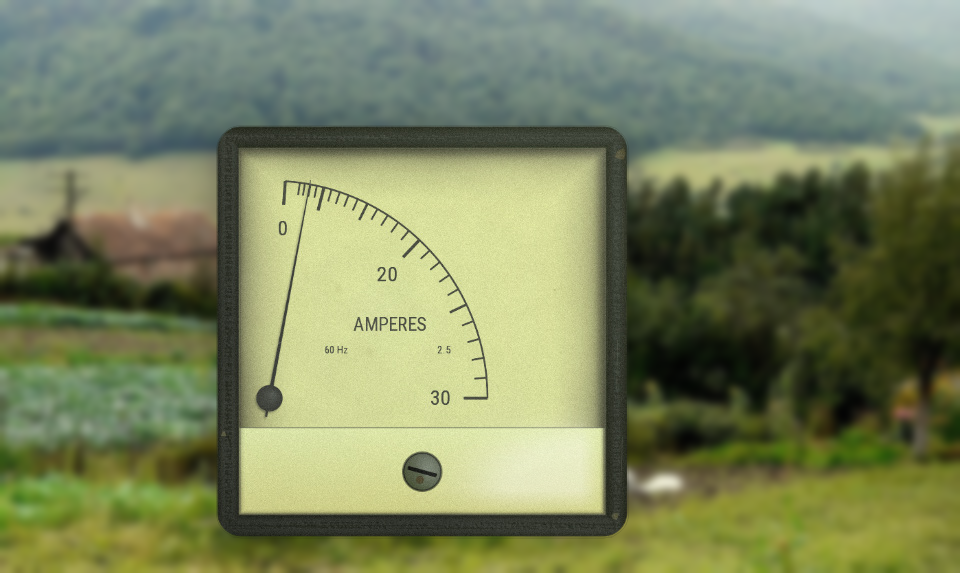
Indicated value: 8 A
